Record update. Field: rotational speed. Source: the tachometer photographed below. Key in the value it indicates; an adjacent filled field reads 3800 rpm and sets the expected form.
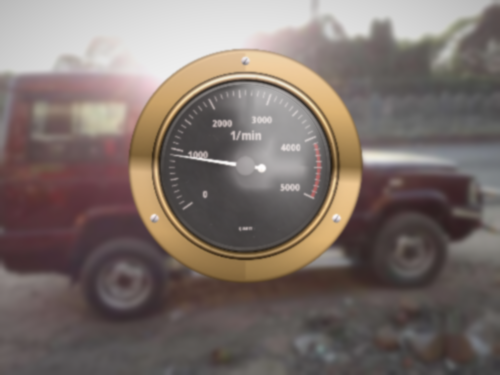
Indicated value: 900 rpm
